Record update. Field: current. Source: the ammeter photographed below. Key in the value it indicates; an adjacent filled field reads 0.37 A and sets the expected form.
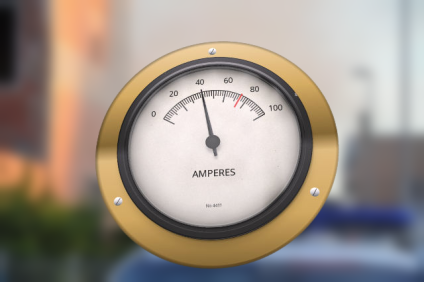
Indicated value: 40 A
